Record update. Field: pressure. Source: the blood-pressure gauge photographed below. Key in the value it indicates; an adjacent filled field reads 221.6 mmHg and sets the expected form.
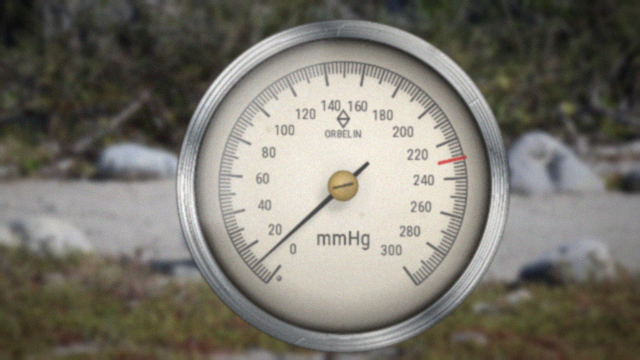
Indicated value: 10 mmHg
